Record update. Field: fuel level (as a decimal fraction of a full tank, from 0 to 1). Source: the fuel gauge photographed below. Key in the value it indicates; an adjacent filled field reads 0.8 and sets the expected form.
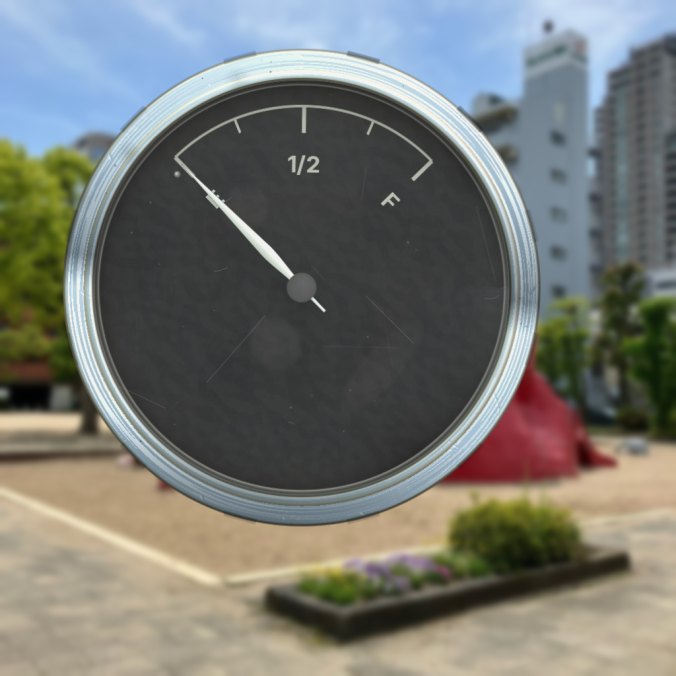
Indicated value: 0
